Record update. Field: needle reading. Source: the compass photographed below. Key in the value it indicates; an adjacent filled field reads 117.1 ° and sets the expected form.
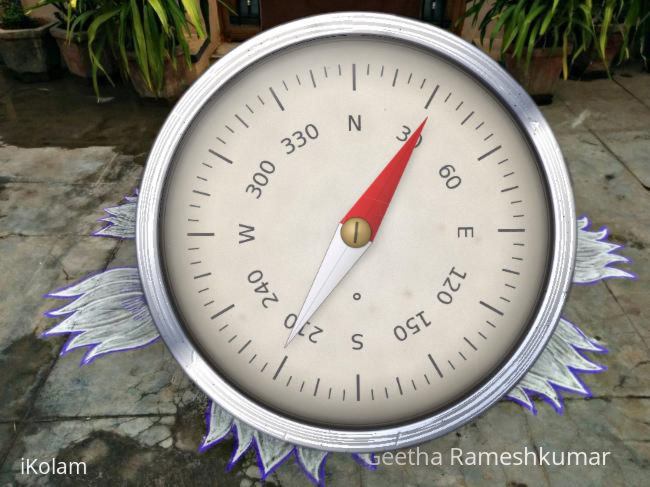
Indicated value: 32.5 °
